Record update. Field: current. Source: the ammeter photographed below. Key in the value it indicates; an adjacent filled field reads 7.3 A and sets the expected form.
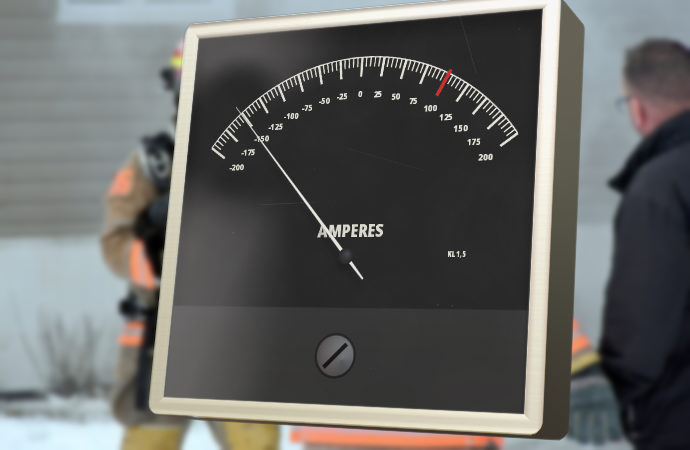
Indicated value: -150 A
